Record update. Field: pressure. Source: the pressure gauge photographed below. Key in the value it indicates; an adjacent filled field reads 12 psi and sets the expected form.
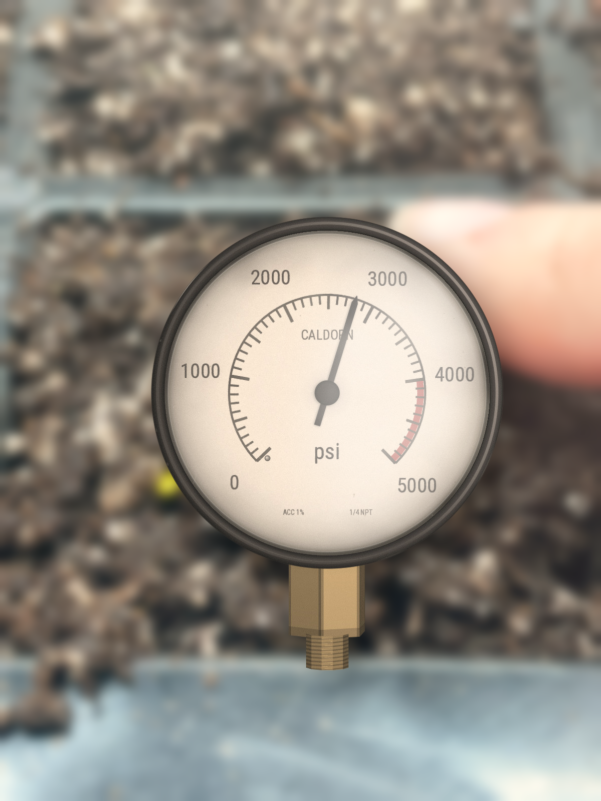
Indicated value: 2800 psi
